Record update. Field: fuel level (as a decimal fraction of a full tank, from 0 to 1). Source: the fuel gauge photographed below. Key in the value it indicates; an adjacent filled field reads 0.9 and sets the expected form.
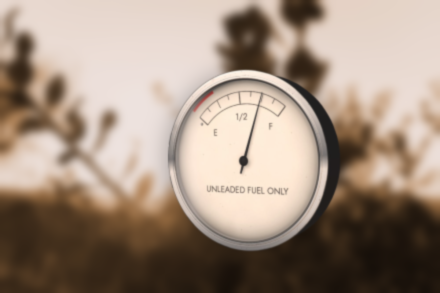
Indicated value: 0.75
